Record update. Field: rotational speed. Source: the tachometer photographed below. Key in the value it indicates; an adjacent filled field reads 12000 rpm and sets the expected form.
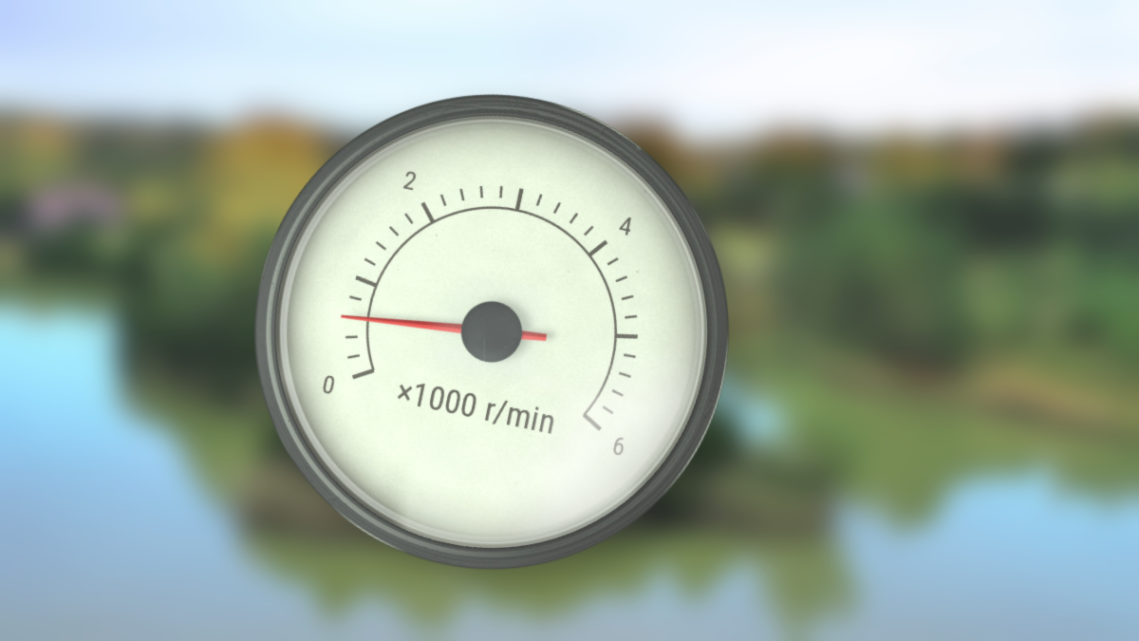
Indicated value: 600 rpm
